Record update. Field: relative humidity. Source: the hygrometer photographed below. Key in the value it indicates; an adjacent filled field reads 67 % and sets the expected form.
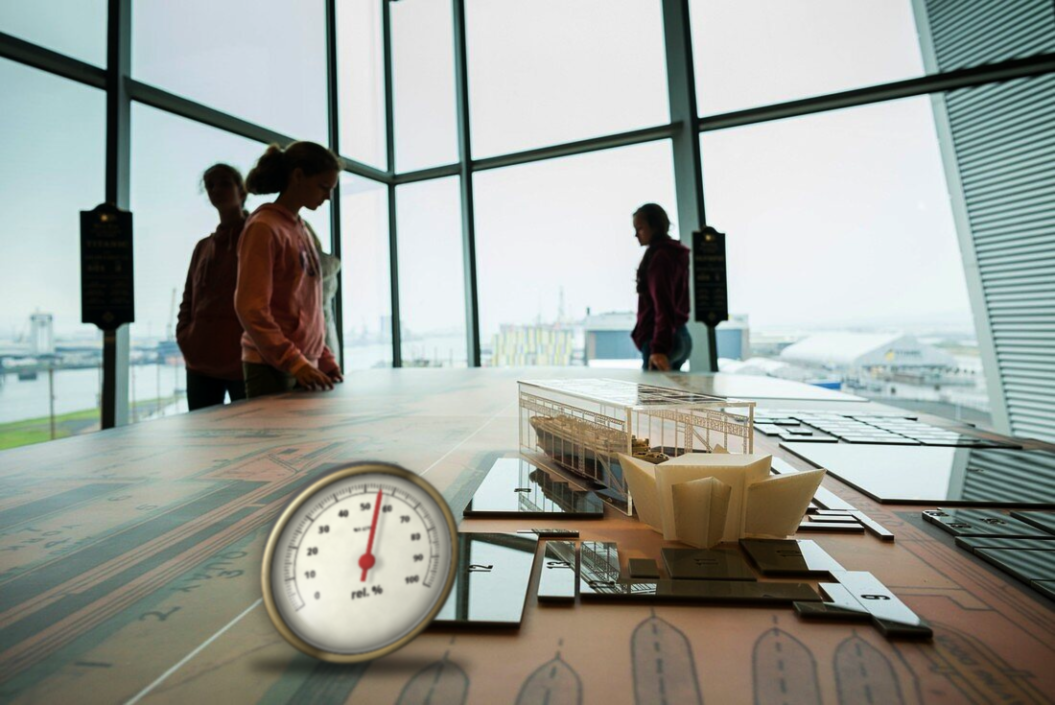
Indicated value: 55 %
